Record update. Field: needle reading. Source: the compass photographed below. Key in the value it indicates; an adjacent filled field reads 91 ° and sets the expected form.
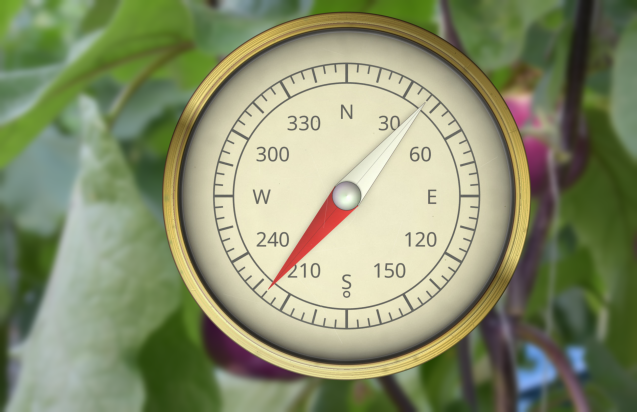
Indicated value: 220 °
